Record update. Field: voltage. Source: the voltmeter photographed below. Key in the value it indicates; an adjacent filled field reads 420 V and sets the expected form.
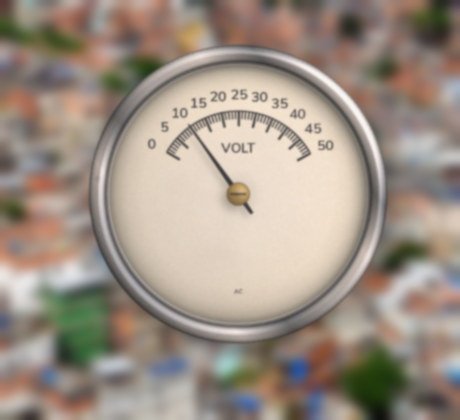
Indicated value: 10 V
